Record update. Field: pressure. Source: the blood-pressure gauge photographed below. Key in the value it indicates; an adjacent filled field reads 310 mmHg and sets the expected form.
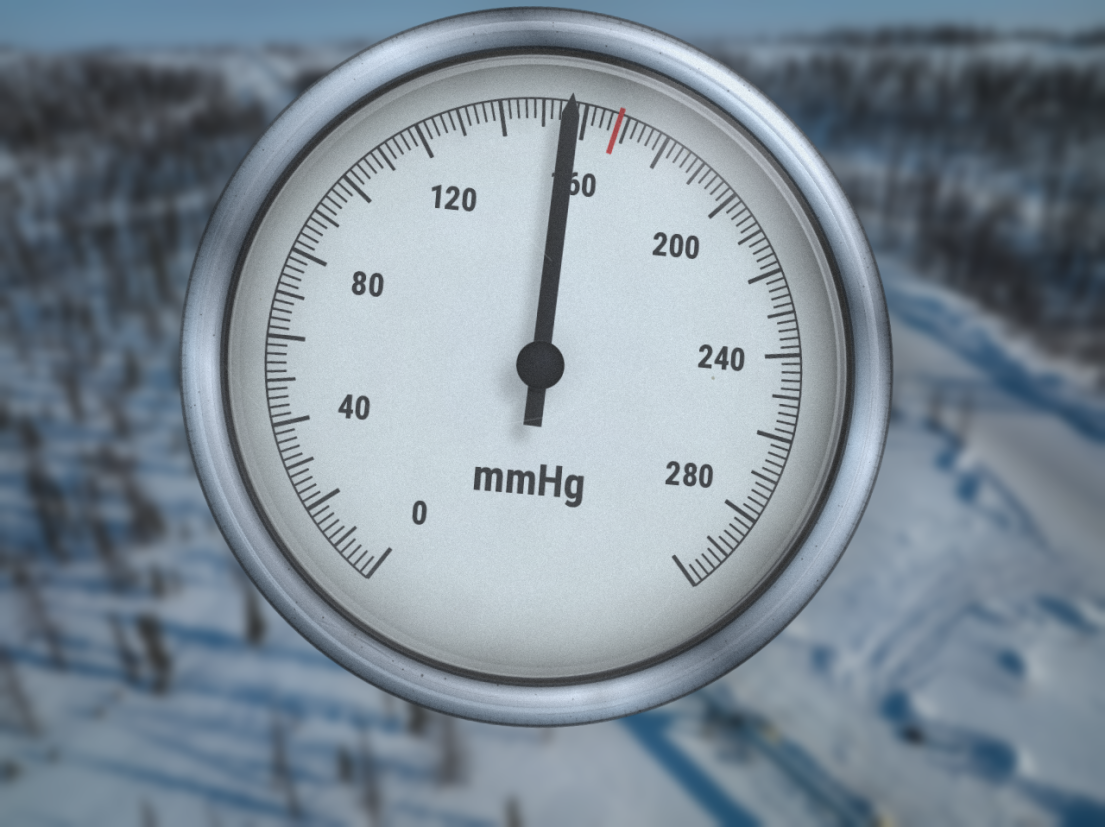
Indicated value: 156 mmHg
